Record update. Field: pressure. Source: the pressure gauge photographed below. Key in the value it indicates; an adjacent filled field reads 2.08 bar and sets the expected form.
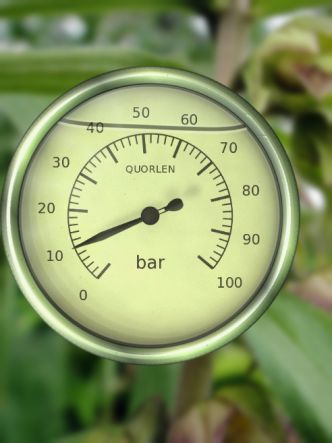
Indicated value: 10 bar
